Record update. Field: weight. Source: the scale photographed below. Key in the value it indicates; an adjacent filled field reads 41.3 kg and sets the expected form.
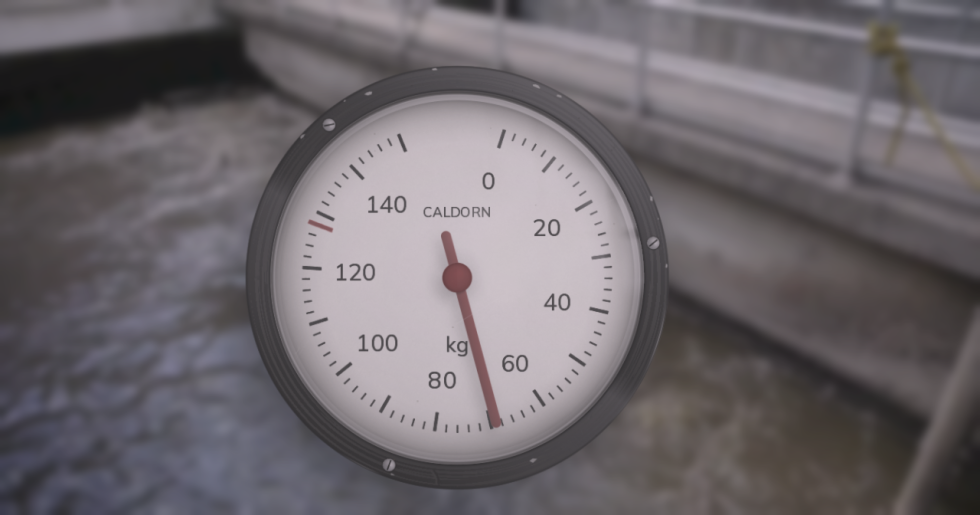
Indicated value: 69 kg
